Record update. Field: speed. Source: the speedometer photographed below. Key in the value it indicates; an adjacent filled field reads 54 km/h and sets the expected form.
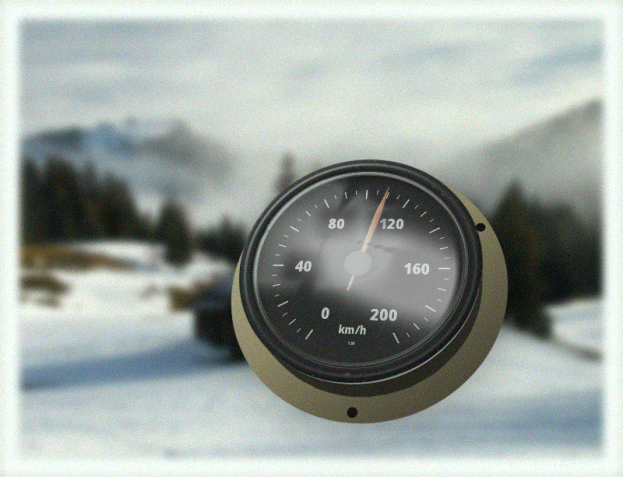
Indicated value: 110 km/h
